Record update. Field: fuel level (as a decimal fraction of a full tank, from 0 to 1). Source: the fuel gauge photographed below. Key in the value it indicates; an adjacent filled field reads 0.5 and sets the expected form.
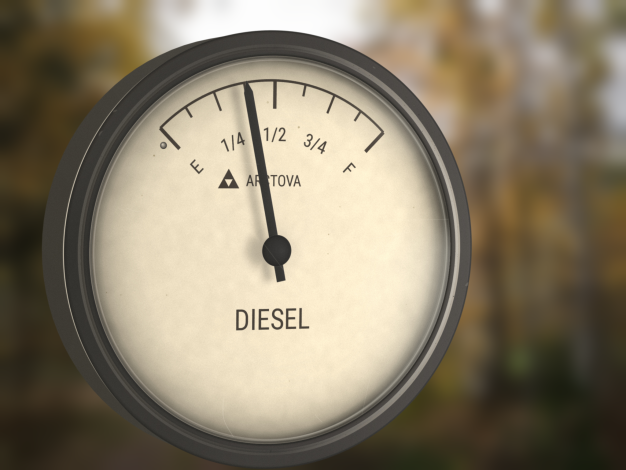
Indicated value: 0.375
